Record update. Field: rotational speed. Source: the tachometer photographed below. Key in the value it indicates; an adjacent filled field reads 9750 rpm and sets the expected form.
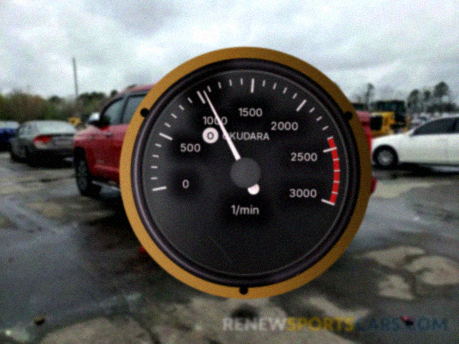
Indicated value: 1050 rpm
